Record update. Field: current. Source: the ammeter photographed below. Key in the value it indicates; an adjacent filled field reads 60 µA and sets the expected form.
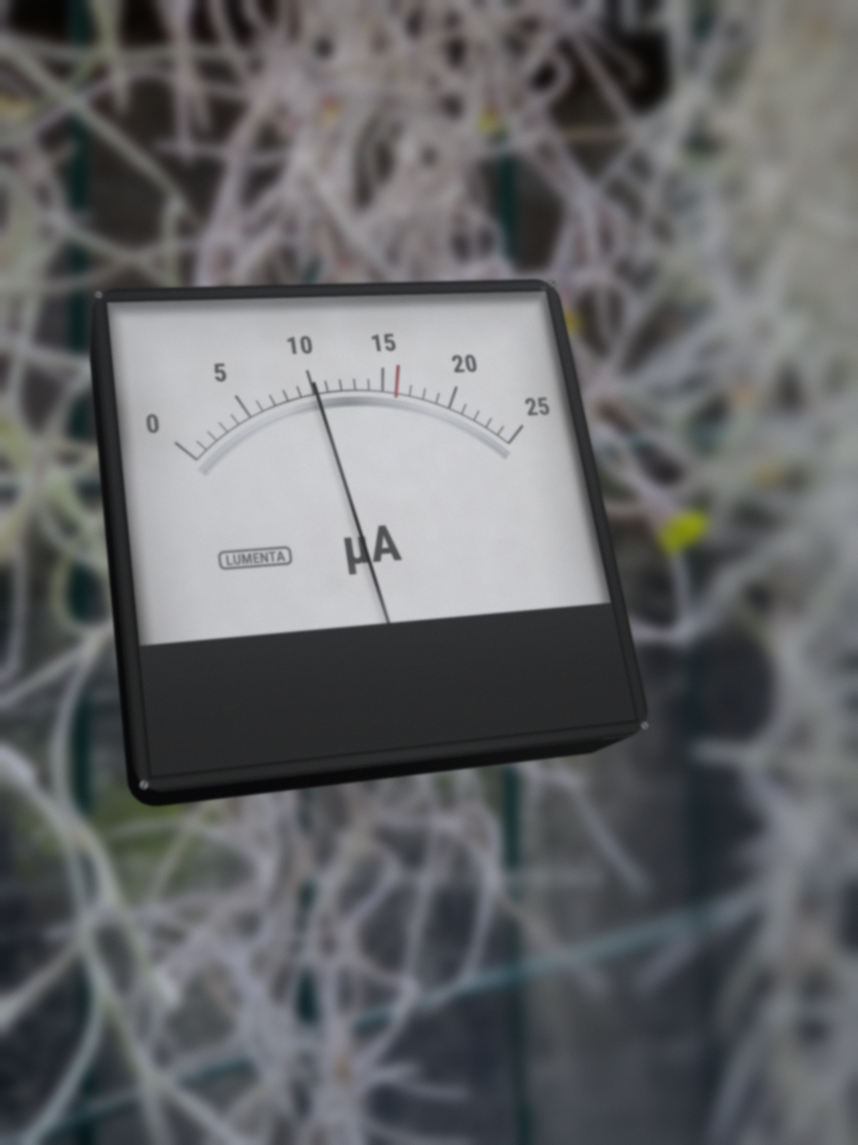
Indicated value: 10 µA
